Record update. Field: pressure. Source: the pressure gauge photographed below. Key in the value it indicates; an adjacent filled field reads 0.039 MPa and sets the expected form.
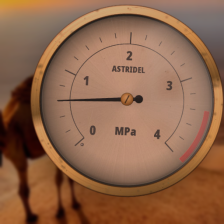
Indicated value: 0.6 MPa
